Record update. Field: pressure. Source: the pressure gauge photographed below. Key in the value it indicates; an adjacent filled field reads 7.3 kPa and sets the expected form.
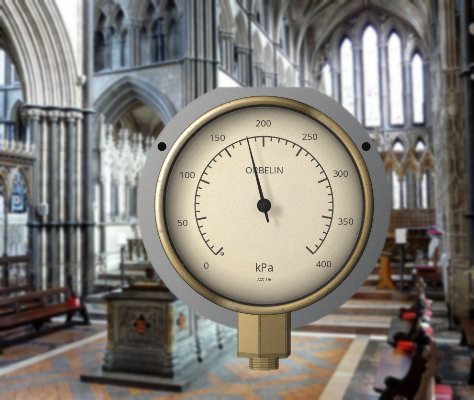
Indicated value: 180 kPa
